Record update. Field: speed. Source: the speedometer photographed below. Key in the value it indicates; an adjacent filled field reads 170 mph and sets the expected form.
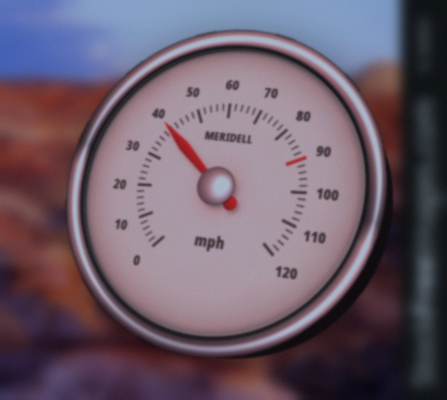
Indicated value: 40 mph
